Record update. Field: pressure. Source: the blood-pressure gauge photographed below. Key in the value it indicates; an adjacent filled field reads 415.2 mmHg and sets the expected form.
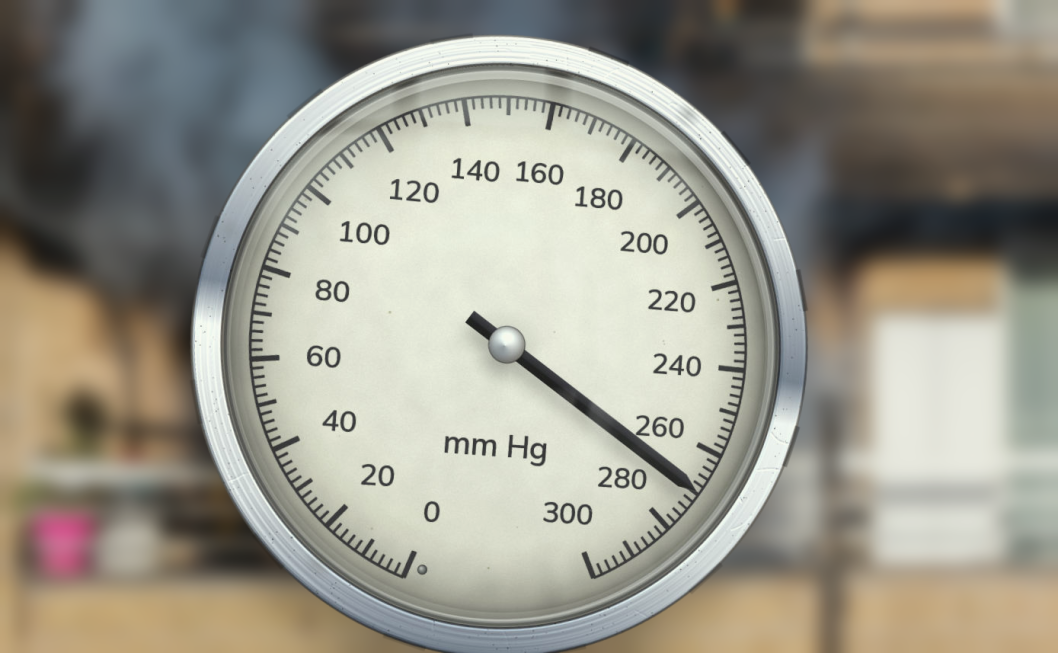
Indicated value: 270 mmHg
